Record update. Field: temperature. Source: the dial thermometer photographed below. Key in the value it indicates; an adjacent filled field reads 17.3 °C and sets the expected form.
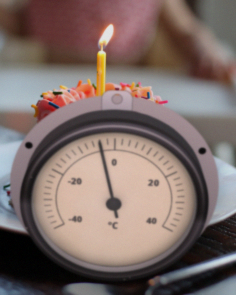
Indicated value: -4 °C
